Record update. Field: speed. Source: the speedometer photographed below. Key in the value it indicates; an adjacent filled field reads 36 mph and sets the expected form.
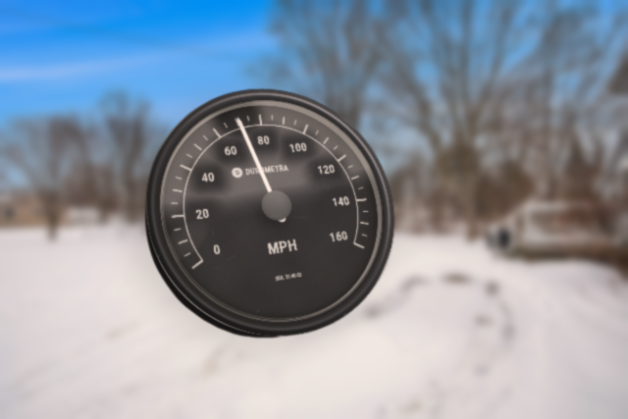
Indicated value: 70 mph
